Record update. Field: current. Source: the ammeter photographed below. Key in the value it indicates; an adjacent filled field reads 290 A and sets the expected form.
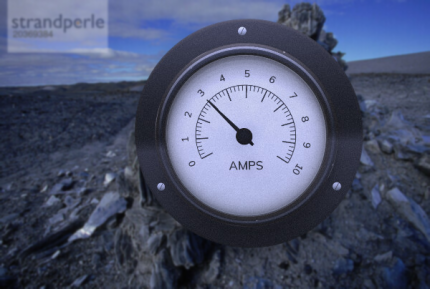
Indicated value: 3 A
